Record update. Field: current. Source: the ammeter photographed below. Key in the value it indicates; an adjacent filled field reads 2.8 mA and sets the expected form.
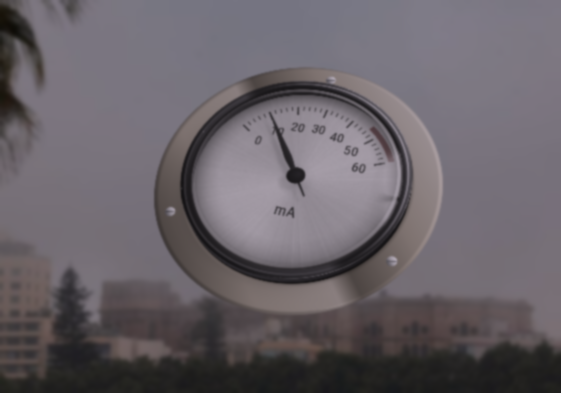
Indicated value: 10 mA
